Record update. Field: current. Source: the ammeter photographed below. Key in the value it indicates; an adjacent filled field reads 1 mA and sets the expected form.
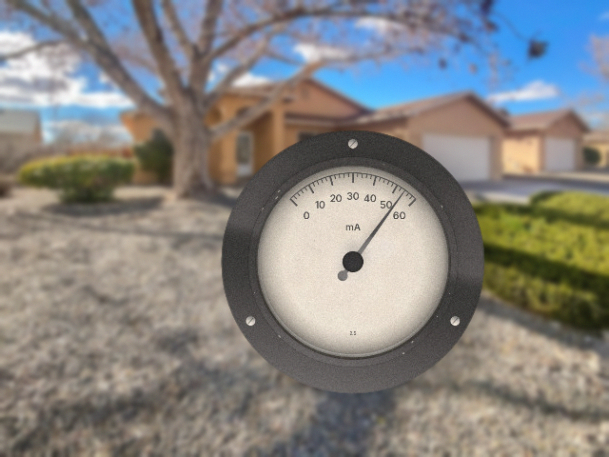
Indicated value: 54 mA
